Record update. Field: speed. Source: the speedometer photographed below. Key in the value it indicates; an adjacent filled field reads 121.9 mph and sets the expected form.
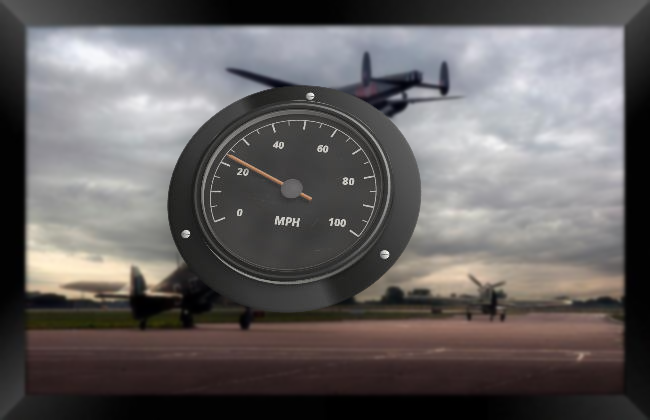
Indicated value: 22.5 mph
